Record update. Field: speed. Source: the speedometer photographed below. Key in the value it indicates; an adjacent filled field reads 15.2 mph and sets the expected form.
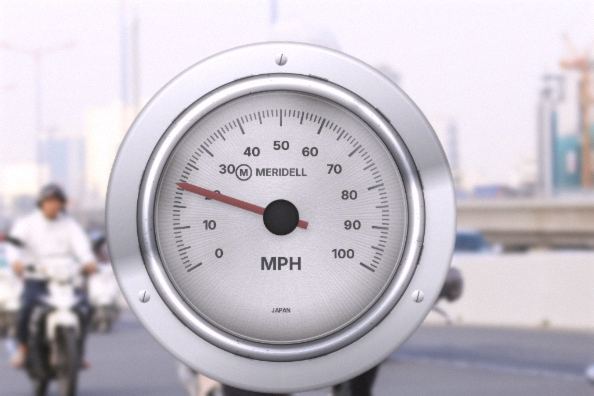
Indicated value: 20 mph
